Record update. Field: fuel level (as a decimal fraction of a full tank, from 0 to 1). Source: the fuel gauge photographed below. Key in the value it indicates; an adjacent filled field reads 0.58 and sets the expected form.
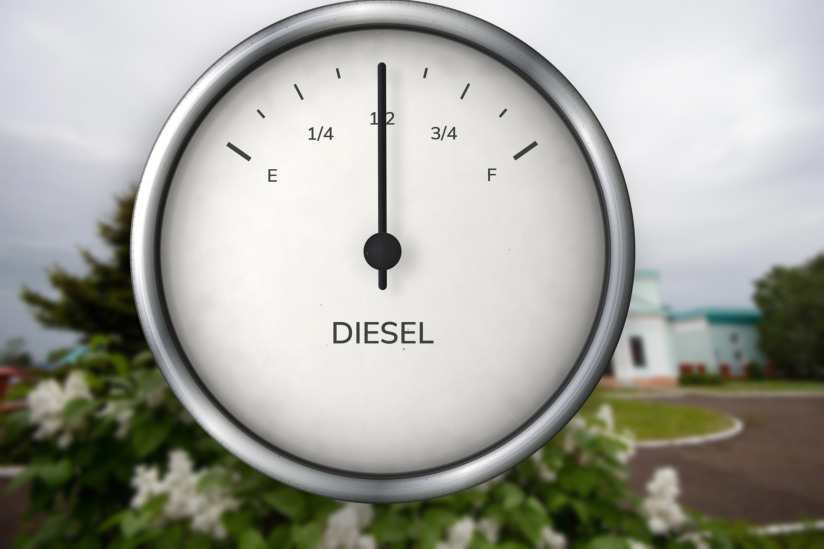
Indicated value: 0.5
